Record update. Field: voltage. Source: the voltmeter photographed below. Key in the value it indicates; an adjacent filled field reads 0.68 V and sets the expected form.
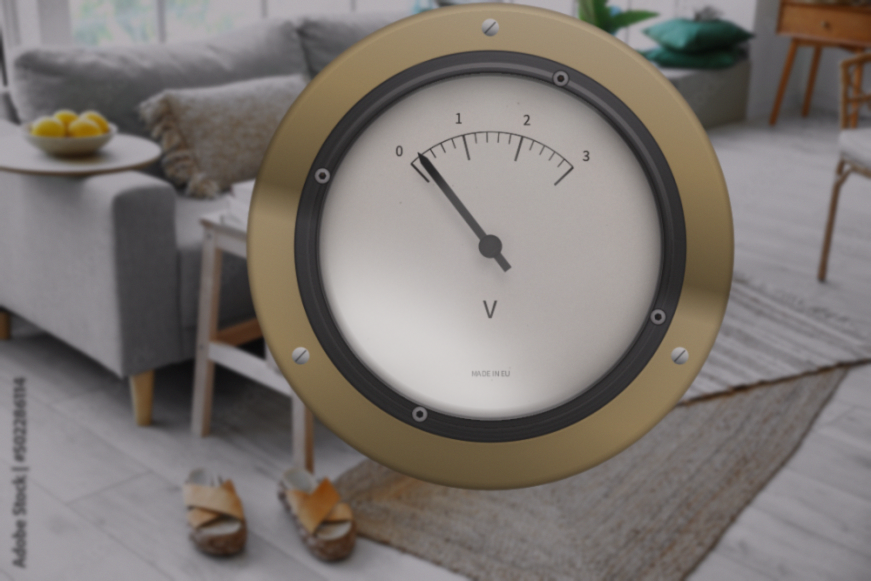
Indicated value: 0.2 V
